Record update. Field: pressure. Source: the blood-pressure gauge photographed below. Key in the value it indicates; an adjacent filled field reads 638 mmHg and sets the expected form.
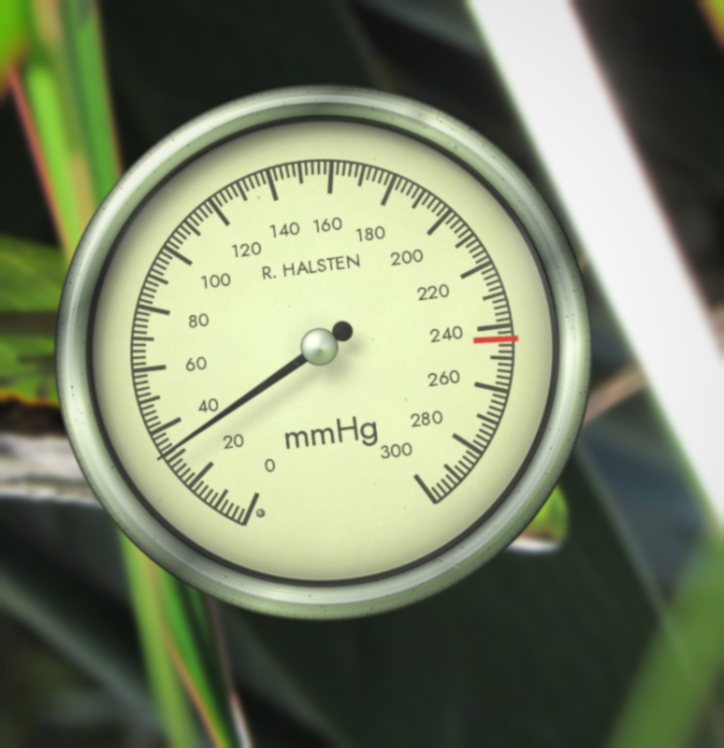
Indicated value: 32 mmHg
